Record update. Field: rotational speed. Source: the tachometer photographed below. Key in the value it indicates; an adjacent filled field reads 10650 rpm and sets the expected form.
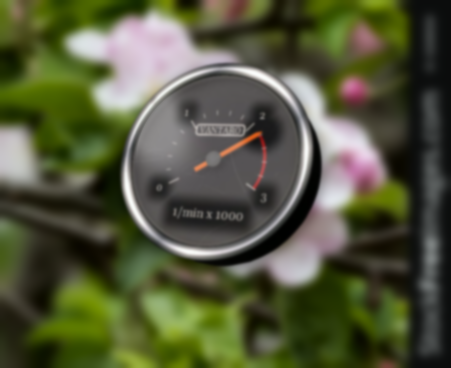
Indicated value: 2200 rpm
